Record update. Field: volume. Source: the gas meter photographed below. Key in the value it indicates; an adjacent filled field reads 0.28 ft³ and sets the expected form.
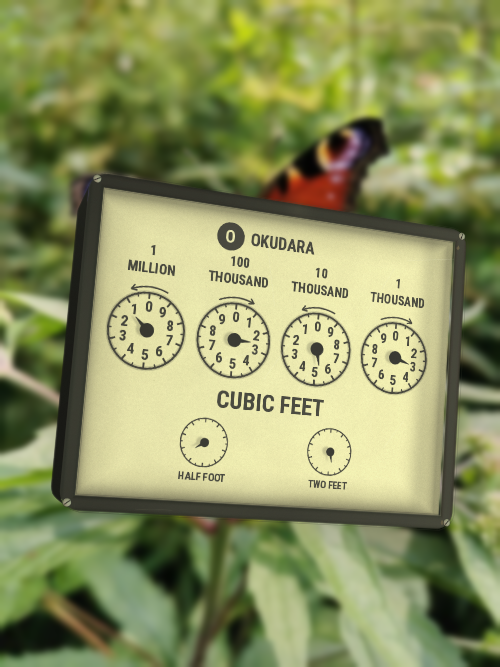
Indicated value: 125300 ft³
